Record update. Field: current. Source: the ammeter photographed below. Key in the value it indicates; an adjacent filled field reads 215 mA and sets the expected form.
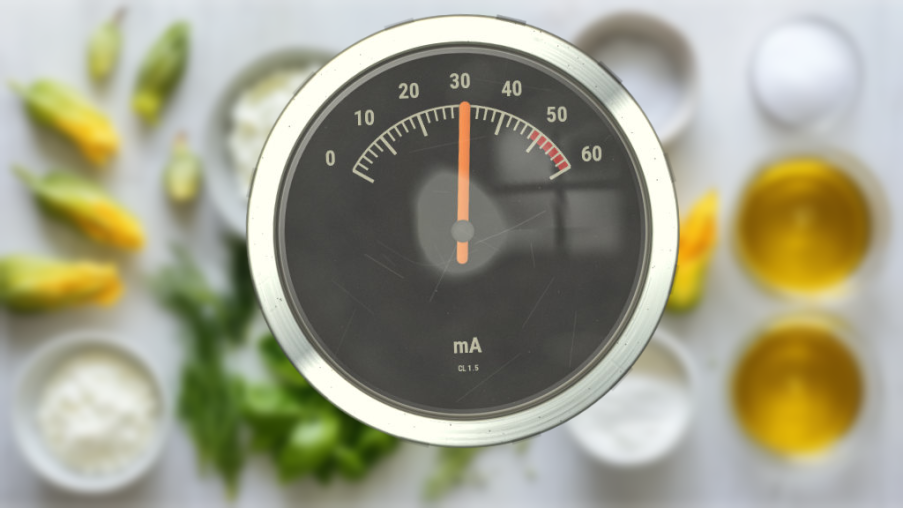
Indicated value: 31 mA
